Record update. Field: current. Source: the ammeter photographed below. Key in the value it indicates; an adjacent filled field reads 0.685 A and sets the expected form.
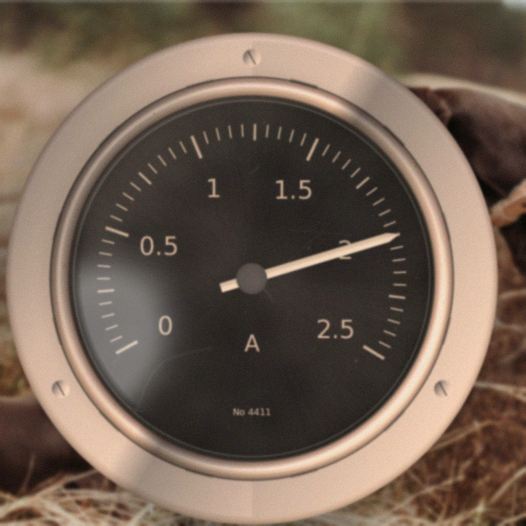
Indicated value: 2 A
